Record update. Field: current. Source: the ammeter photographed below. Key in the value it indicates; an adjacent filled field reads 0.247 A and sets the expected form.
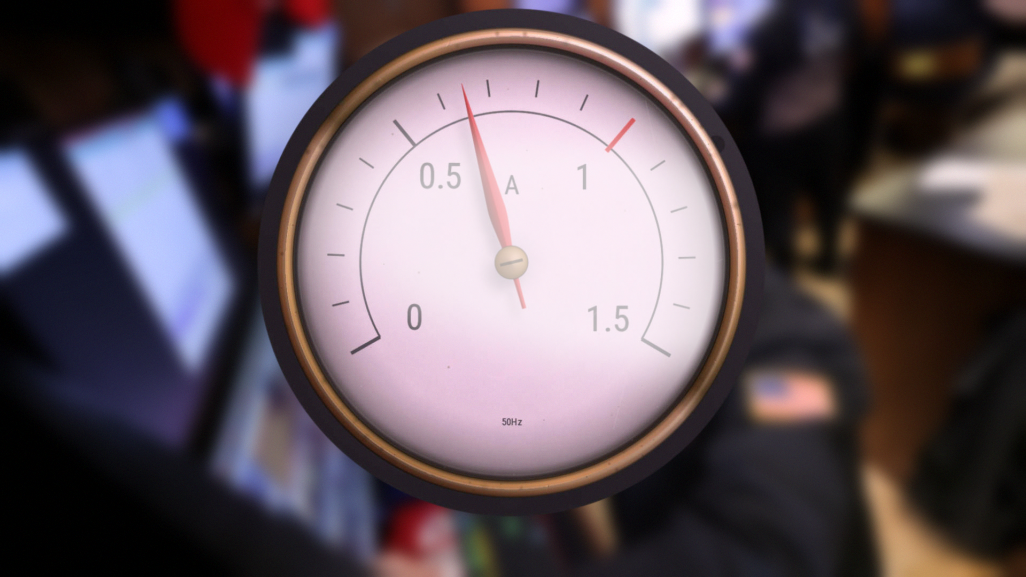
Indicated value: 0.65 A
